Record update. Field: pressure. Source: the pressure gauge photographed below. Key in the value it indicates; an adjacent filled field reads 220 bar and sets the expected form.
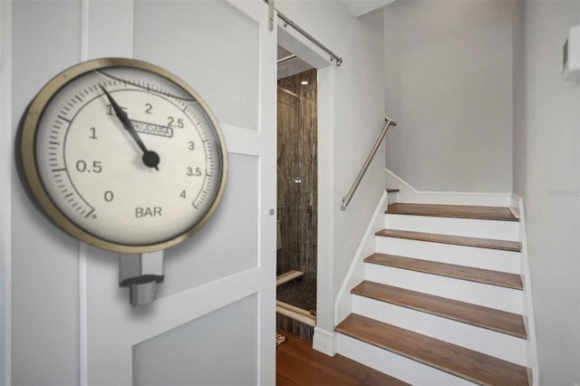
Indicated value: 1.5 bar
